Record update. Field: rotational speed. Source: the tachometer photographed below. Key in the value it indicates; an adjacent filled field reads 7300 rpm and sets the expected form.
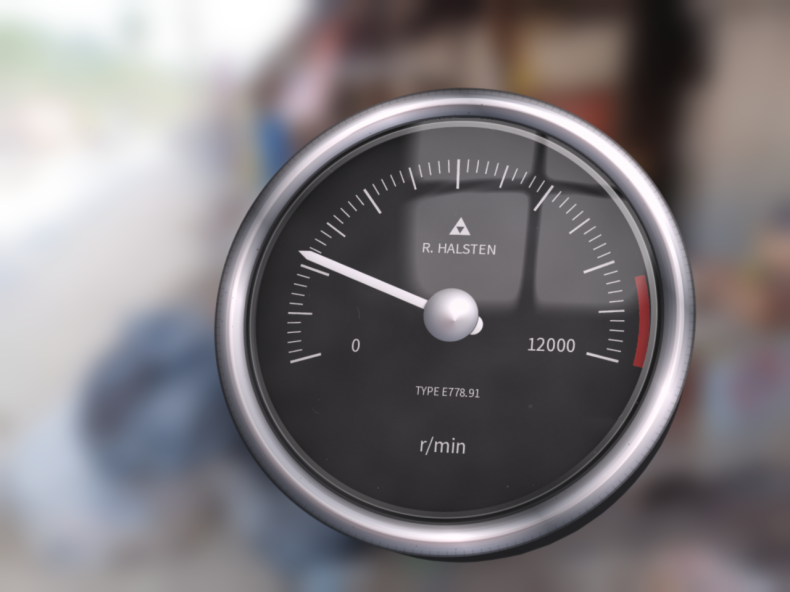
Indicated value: 2200 rpm
